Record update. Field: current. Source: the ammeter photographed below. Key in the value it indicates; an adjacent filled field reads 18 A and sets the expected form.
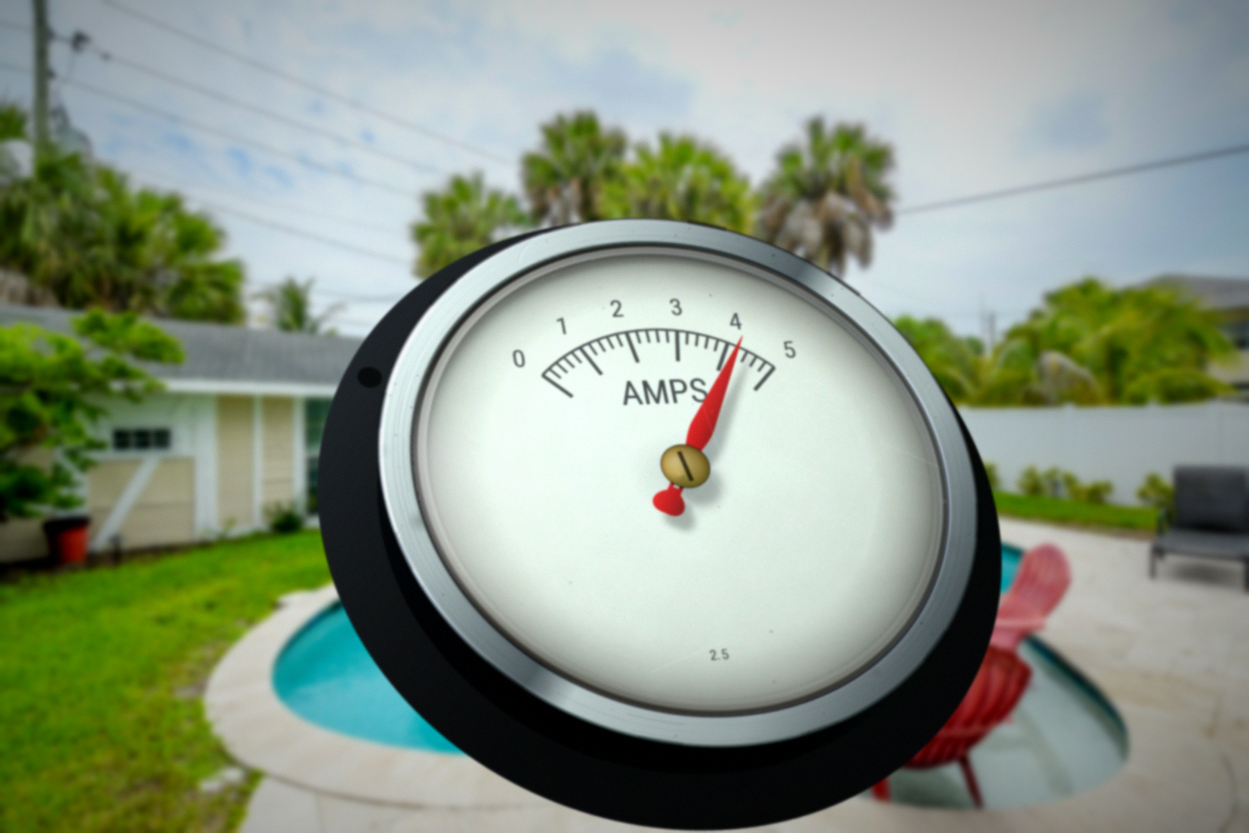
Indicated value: 4.2 A
